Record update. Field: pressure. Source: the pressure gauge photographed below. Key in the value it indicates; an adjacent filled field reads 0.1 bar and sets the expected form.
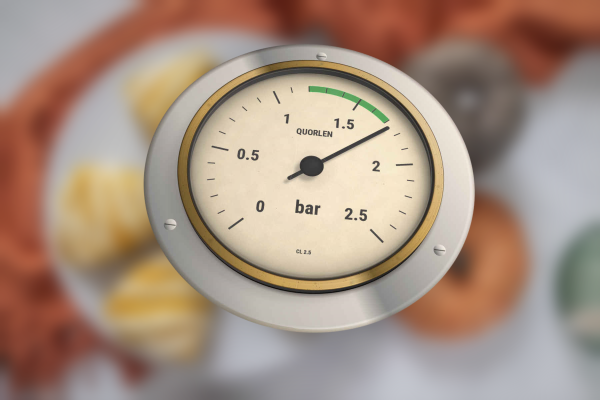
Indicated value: 1.75 bar
